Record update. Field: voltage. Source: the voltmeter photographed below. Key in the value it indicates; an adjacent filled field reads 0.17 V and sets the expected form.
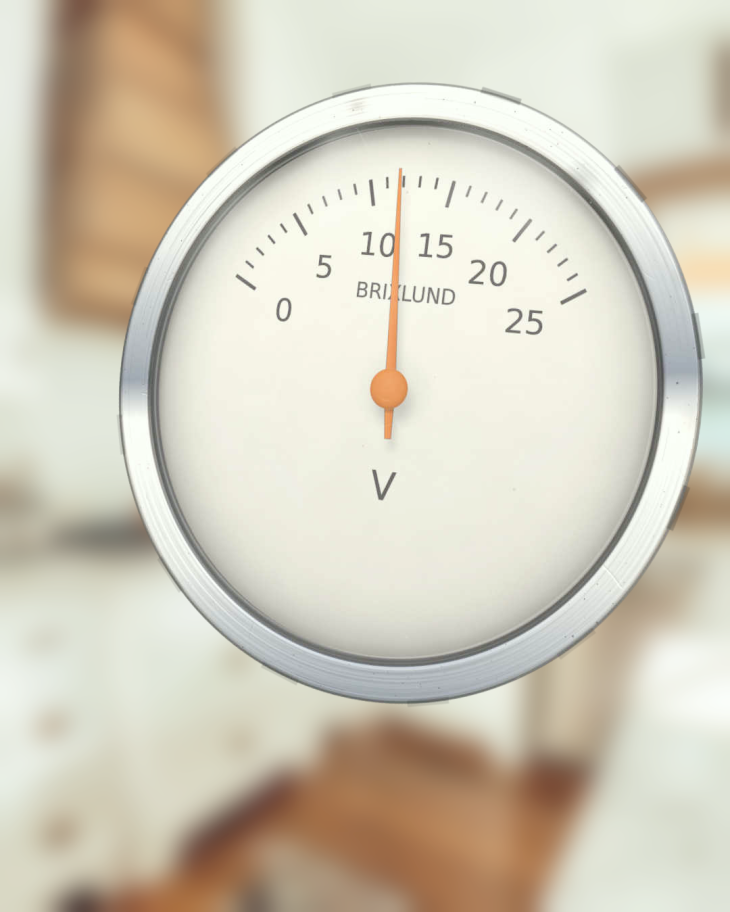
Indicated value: 12 V
